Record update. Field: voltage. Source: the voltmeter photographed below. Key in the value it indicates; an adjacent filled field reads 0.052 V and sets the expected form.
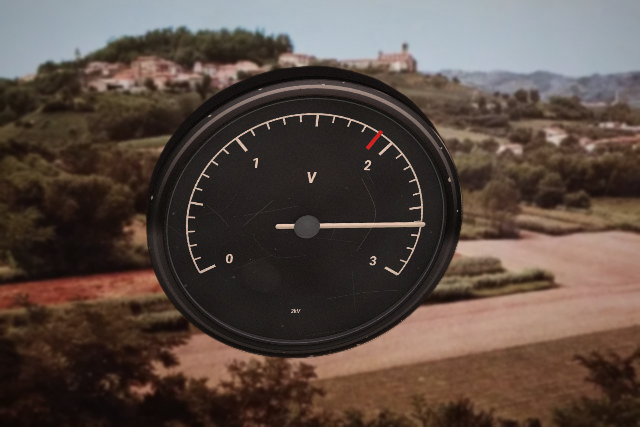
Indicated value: 2.6 V
